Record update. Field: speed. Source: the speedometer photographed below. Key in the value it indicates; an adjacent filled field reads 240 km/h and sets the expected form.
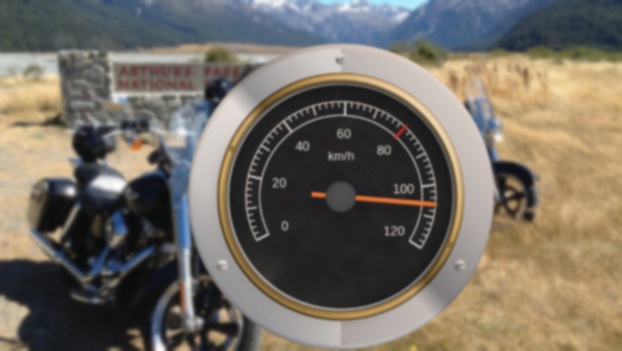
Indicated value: 106 km/h
